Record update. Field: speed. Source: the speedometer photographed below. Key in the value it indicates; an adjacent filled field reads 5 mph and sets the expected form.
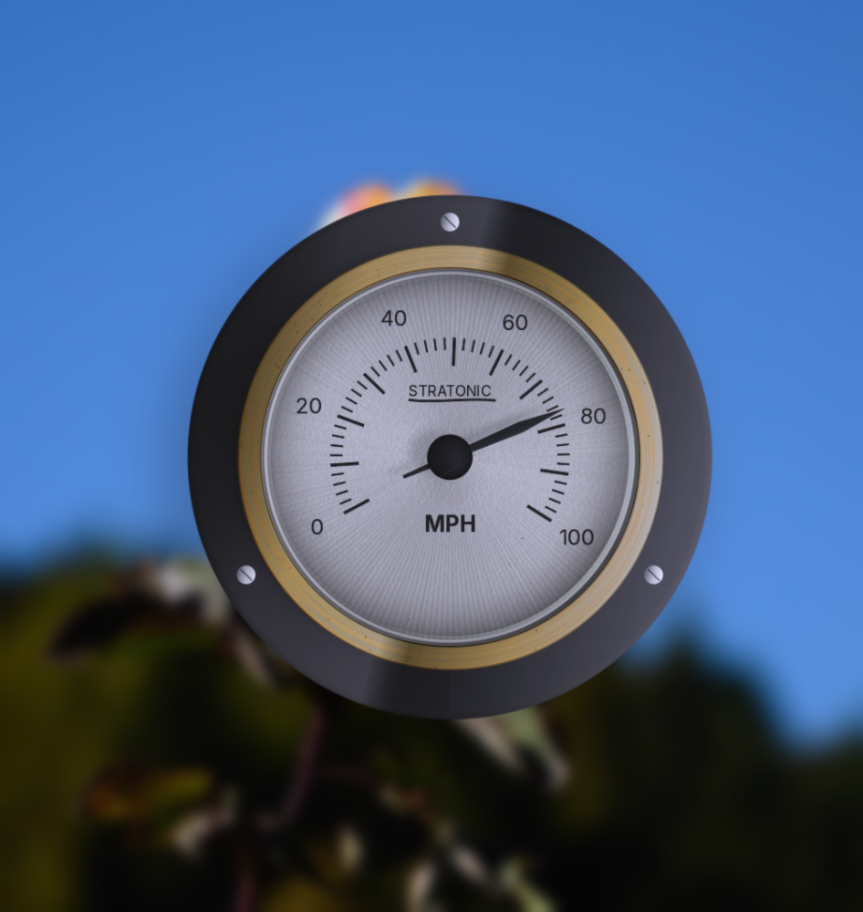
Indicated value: 77 mph
